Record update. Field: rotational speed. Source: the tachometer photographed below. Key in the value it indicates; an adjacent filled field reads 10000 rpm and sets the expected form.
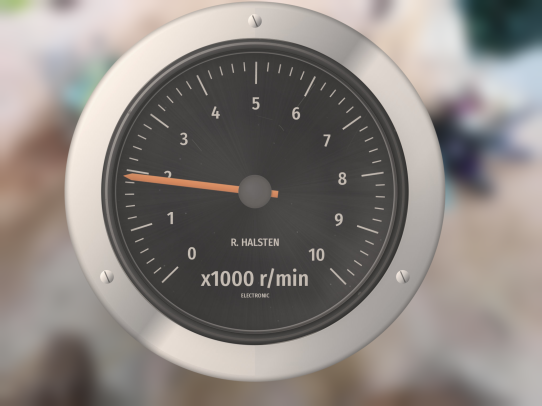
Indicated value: 1900 rpm
